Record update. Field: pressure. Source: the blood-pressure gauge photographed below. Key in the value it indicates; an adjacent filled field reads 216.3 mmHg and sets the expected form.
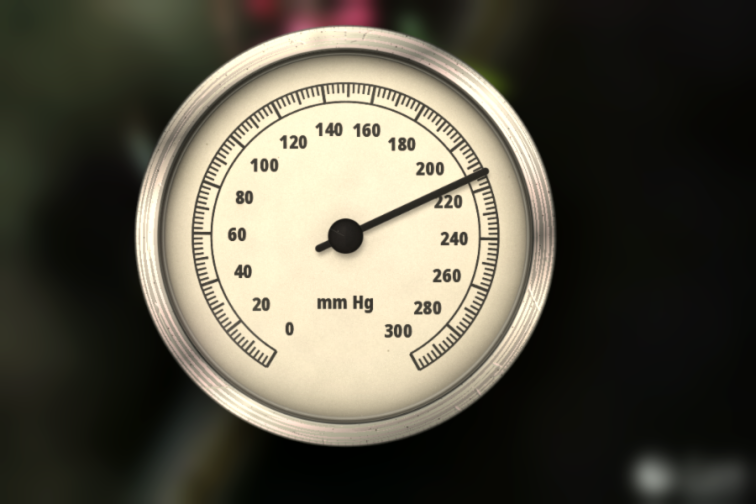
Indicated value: 214 mmHg
